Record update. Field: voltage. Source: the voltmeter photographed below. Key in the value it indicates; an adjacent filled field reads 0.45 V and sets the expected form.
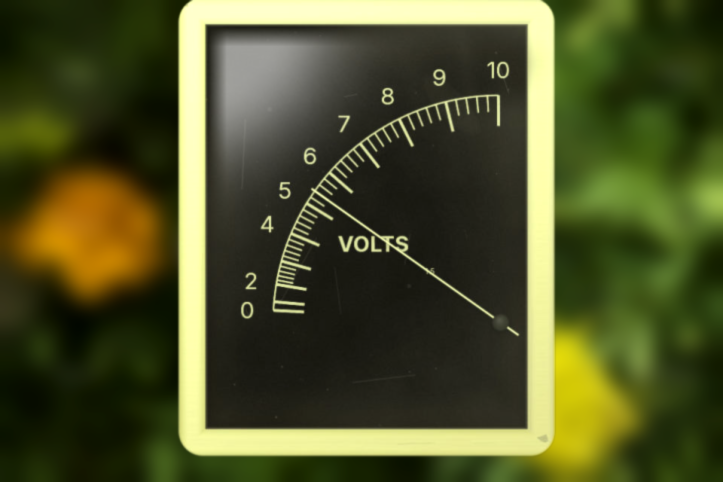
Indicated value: 5.4 V
